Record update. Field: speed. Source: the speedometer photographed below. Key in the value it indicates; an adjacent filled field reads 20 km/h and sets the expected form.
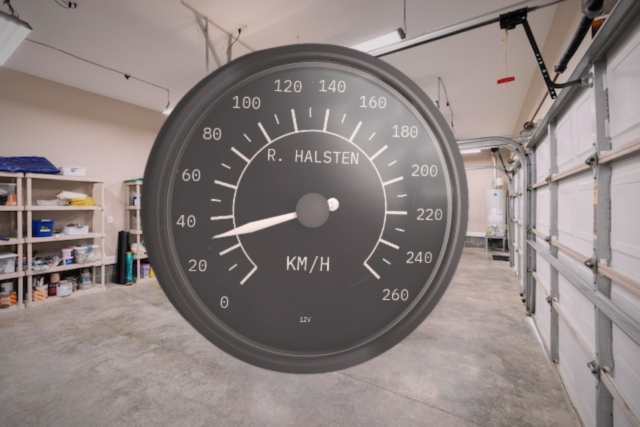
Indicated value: 30 km/h
